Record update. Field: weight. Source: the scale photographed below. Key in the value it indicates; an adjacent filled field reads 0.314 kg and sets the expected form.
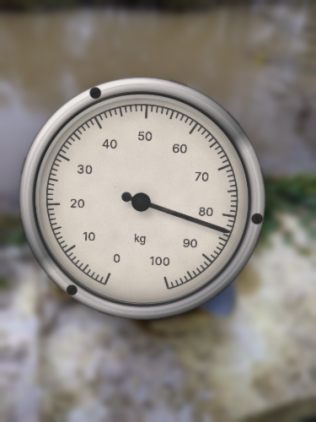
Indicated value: 83 kg
